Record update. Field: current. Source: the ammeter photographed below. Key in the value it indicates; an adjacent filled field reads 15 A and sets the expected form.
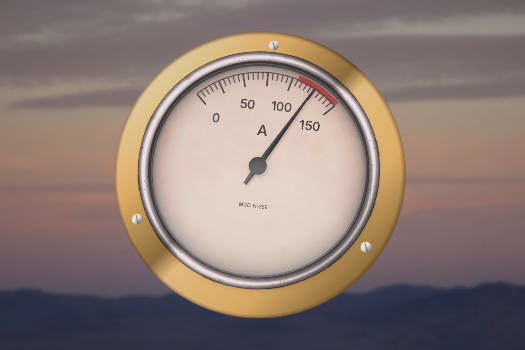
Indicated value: 125 A
